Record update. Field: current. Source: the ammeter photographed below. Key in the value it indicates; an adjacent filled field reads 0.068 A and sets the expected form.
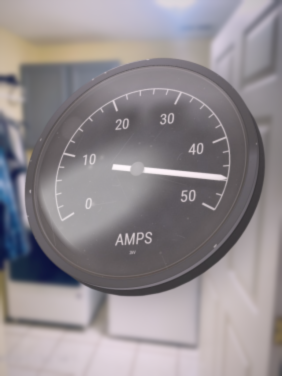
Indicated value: 46 A
